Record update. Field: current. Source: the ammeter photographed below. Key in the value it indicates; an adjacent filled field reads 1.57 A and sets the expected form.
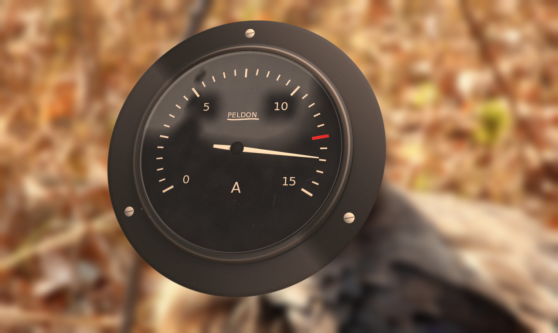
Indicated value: 13.5 A
